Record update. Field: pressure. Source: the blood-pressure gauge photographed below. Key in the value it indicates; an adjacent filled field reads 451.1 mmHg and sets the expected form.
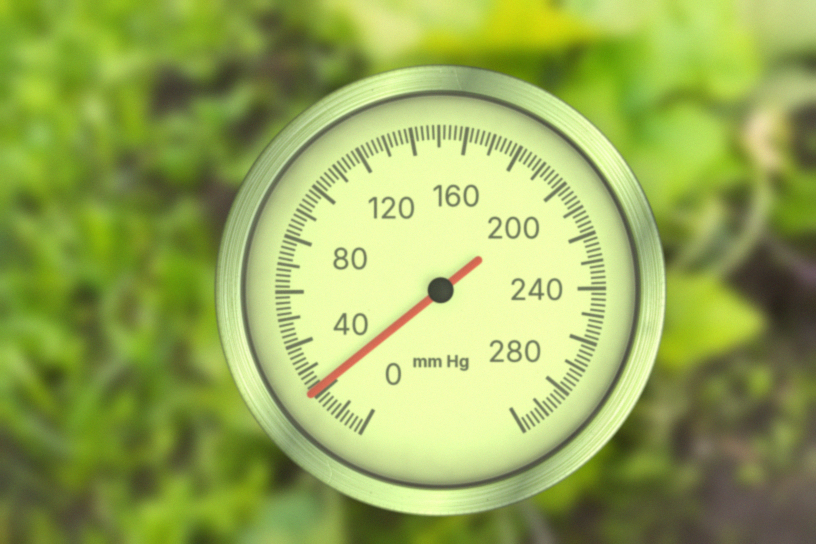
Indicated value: 22 mmHg
